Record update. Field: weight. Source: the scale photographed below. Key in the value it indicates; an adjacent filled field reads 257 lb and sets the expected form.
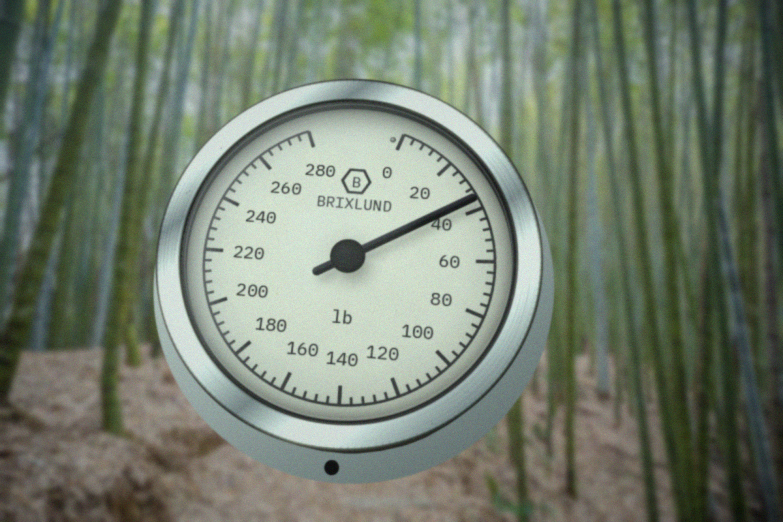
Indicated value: 36 lb
